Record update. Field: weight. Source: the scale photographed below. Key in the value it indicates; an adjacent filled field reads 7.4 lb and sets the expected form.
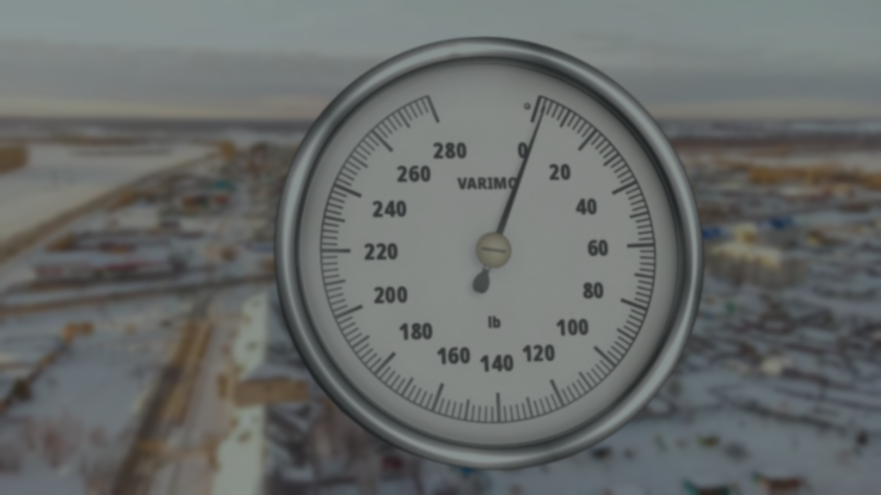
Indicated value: 2 lb
